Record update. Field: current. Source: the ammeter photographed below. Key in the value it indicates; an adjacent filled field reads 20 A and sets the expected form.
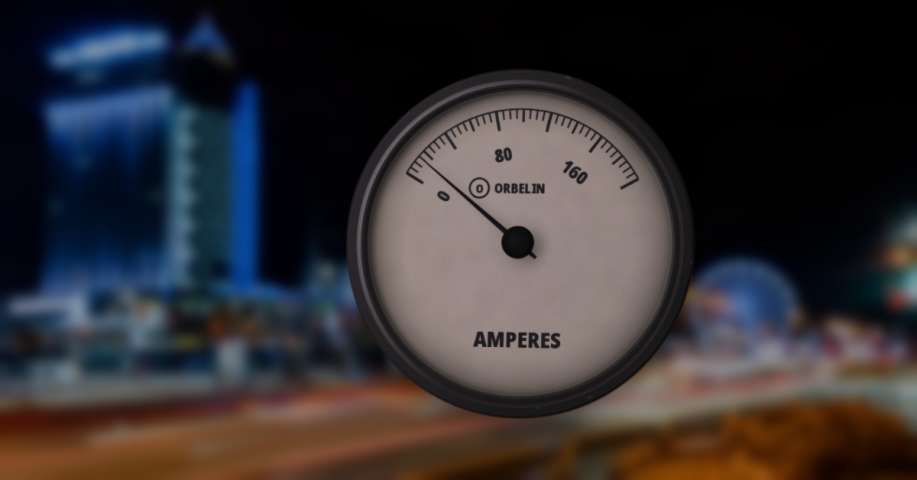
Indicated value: 15 A
